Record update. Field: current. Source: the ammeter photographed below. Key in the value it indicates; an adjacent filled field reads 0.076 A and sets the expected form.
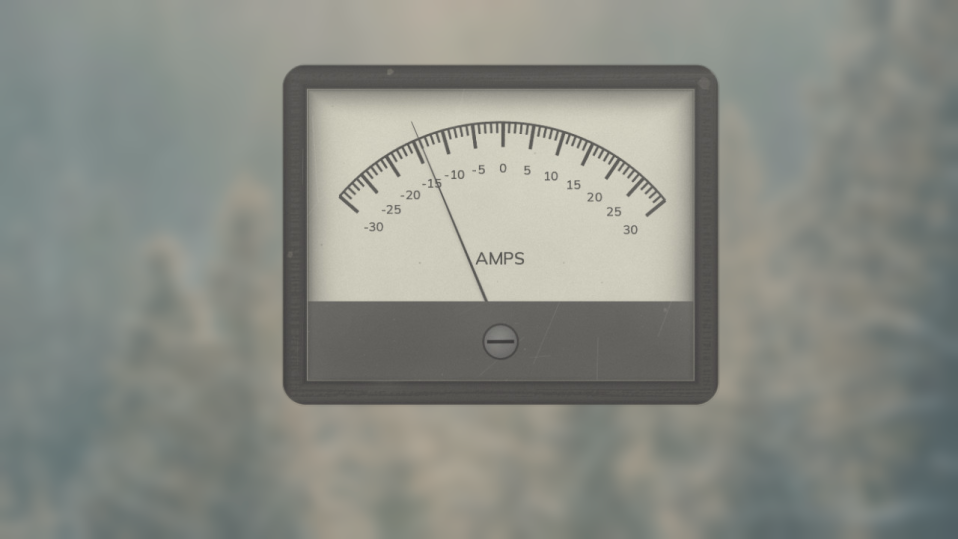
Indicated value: -14 A
